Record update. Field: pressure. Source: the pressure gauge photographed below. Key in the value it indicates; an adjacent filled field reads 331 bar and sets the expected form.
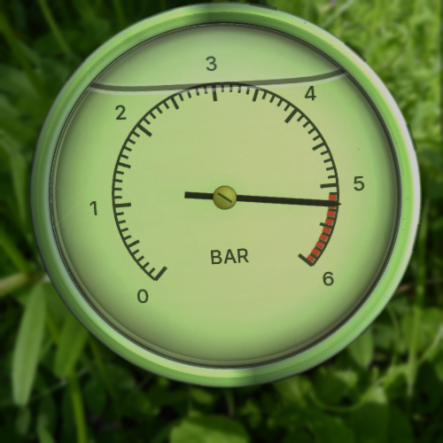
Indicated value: 5.2 bar
